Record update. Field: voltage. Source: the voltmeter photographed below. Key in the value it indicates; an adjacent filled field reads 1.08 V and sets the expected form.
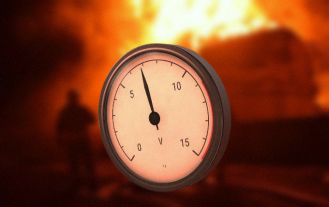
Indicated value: 7 V
